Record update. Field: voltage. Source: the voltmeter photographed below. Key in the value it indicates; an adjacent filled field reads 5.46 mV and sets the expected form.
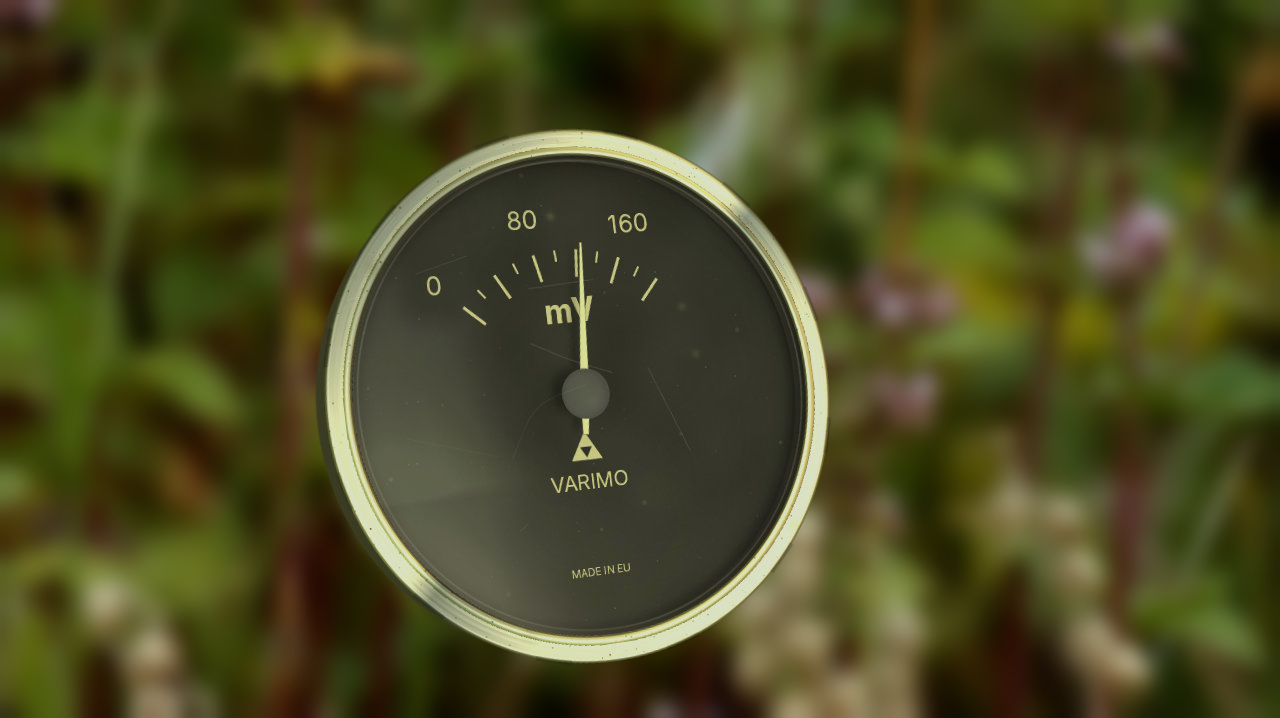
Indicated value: 120 mV
